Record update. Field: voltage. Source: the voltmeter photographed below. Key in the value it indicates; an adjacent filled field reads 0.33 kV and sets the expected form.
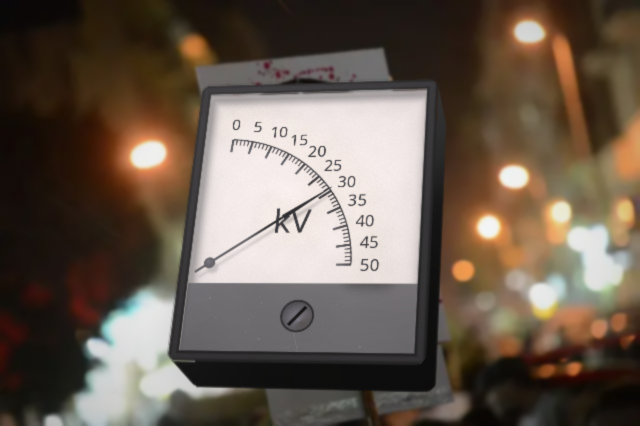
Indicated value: 30 kV
